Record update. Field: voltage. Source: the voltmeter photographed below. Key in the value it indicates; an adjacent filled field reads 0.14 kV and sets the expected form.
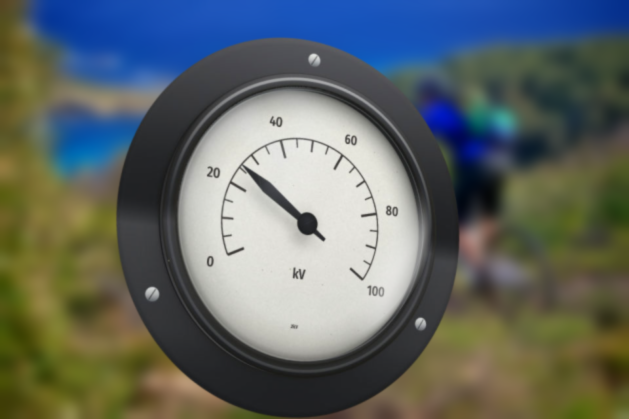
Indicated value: 25 kV
